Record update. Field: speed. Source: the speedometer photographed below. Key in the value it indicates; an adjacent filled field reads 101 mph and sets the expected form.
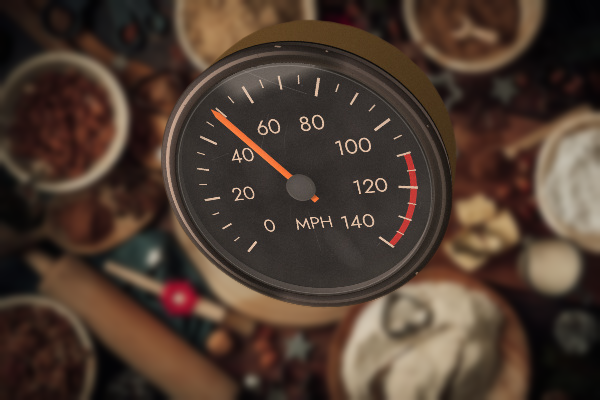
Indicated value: 50 mph
